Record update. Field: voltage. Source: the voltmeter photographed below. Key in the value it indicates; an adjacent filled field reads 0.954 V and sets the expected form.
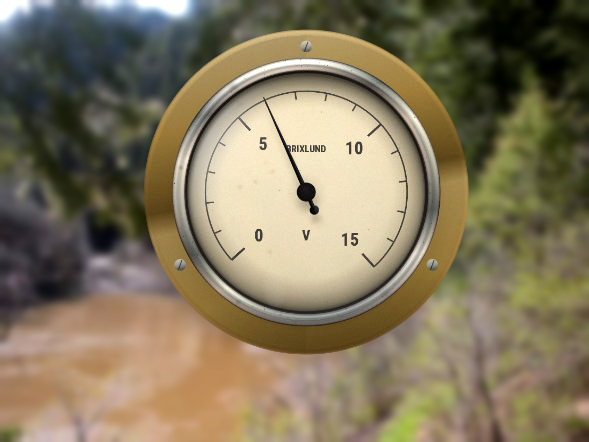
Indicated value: 6 V
